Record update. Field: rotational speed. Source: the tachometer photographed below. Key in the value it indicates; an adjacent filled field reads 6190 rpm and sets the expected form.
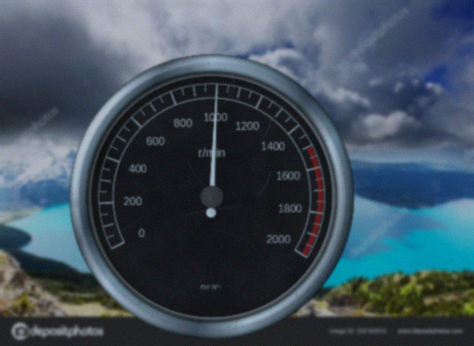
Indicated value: 1000 rpm
